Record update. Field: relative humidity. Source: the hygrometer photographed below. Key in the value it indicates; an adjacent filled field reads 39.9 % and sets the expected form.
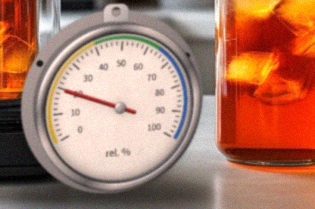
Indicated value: 20 %
